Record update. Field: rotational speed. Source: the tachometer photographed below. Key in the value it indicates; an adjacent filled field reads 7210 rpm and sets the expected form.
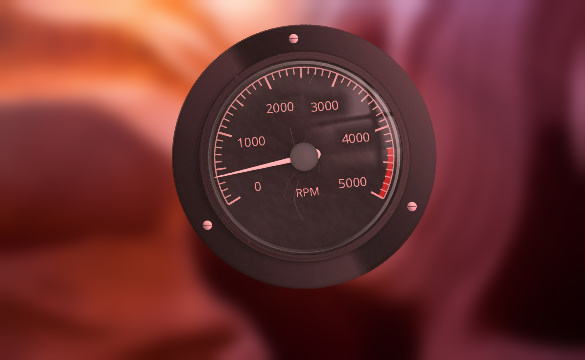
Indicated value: 400 rpm
